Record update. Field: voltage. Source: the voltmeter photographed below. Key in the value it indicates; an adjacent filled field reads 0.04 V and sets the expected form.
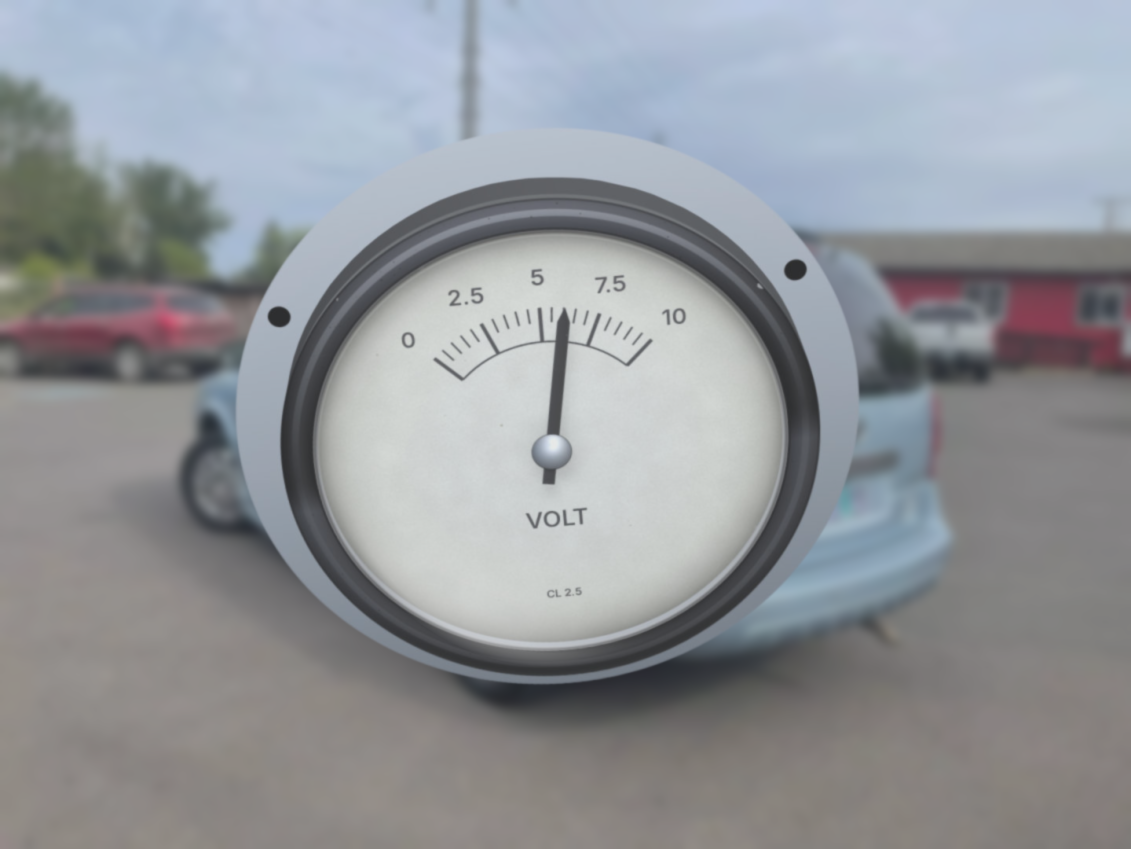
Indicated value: 6 V
